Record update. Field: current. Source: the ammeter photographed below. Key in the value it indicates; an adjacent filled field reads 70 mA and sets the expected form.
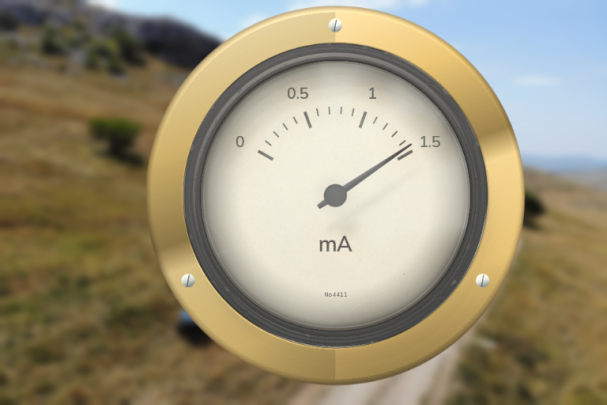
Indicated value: 1.45 mA
